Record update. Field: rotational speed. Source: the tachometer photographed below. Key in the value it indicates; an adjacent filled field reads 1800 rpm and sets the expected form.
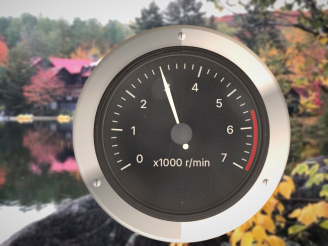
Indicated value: 3000 rpm
